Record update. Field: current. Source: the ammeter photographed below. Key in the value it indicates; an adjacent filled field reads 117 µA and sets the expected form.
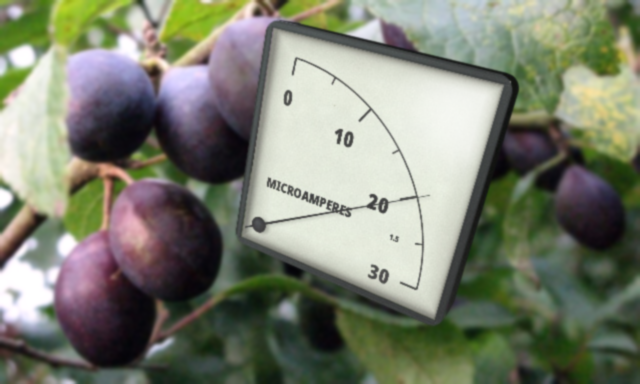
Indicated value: 20 µA
